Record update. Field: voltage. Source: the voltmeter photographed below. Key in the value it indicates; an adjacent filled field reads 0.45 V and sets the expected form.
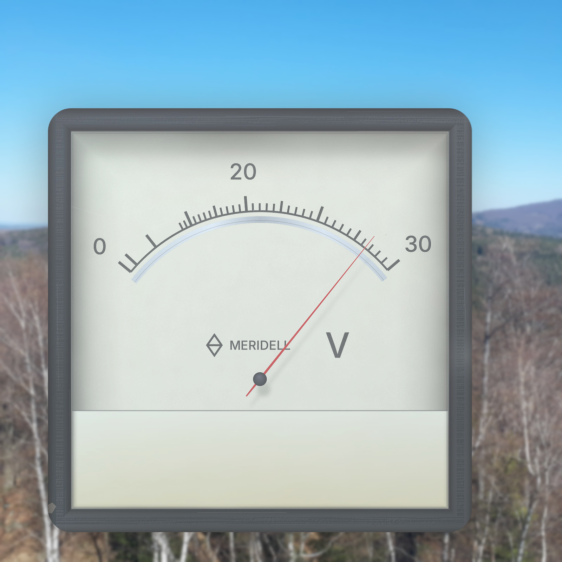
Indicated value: 28.25 V
